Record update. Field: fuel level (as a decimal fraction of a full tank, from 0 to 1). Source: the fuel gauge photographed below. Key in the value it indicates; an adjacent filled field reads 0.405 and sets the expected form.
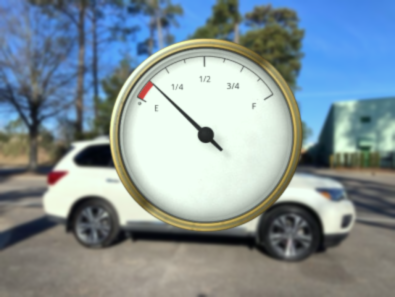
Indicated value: 0.125
